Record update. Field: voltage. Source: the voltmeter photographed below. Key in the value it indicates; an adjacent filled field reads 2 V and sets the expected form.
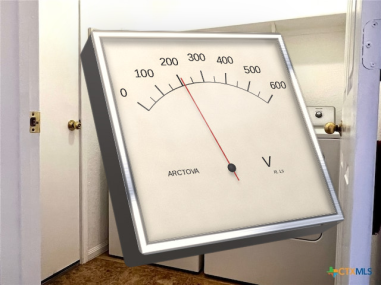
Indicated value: 200 V
